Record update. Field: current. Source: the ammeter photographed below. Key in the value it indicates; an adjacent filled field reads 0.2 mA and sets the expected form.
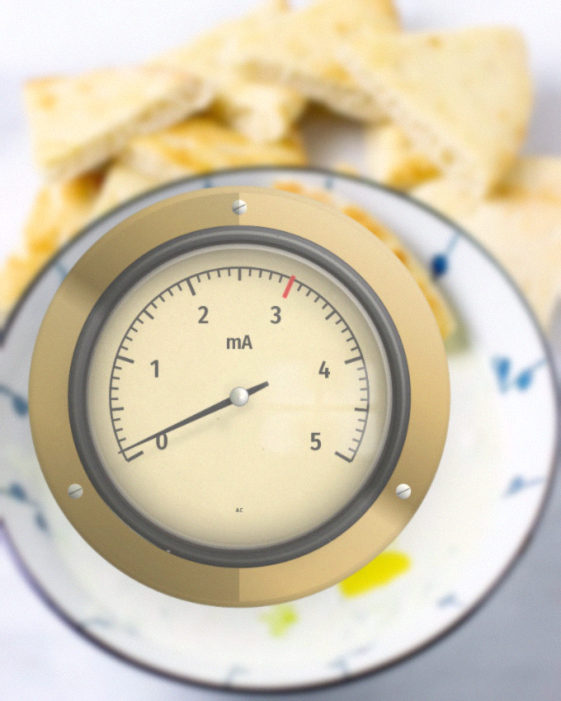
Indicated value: 0.1 mA
